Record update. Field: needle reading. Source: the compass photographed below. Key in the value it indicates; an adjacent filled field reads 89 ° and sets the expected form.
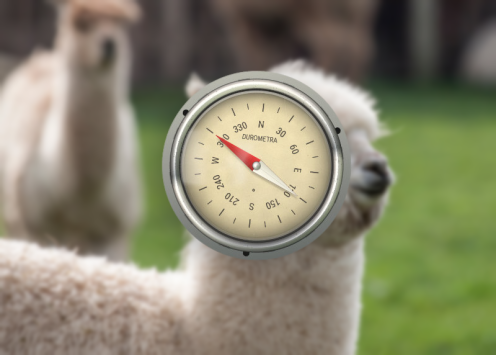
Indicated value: 300 °
